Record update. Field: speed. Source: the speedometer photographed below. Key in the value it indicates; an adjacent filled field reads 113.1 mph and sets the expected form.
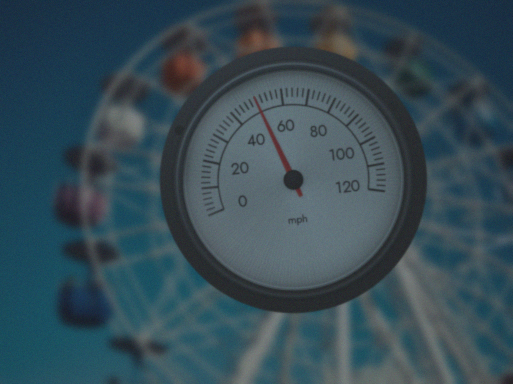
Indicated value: 50 mph
